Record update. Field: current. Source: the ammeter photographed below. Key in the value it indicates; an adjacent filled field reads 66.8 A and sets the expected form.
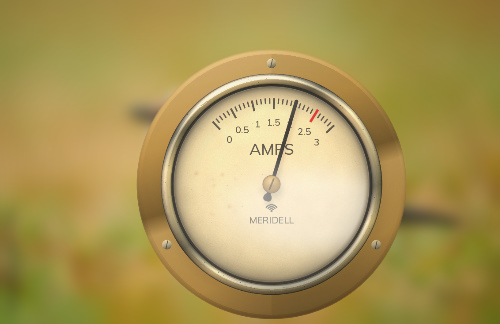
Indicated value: 2 A
